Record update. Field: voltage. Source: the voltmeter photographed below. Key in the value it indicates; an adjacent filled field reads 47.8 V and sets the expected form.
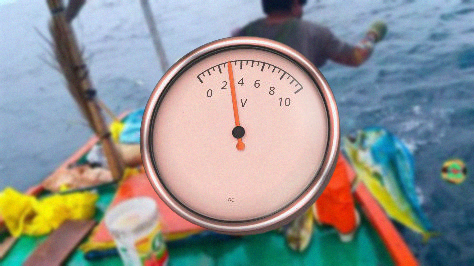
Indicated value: 3 V
